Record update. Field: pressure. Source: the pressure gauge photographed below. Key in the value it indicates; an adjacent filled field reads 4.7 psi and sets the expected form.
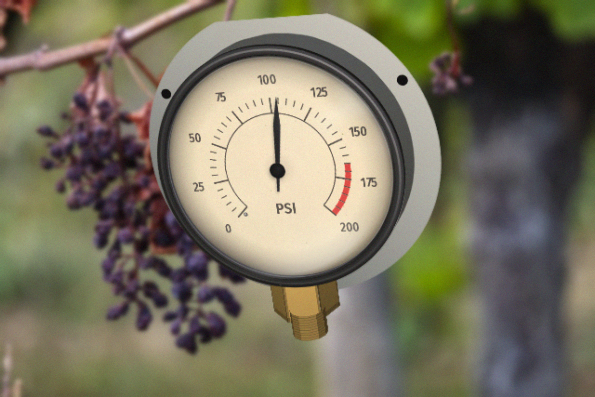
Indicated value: 105 psi
